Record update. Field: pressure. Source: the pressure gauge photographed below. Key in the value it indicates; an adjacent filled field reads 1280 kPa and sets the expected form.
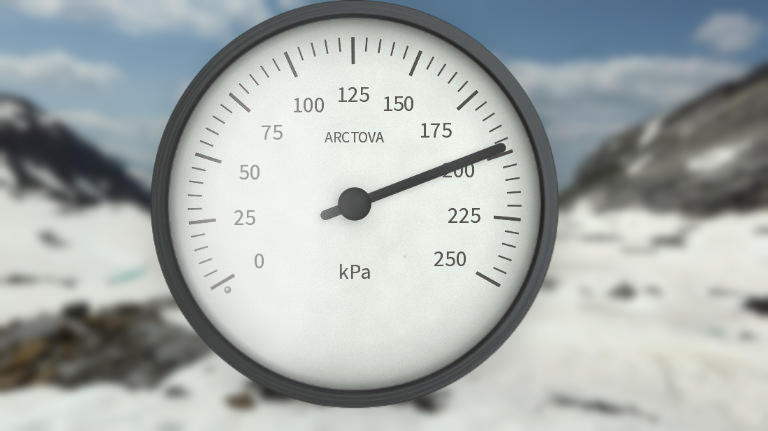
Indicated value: 197.5 kPa
